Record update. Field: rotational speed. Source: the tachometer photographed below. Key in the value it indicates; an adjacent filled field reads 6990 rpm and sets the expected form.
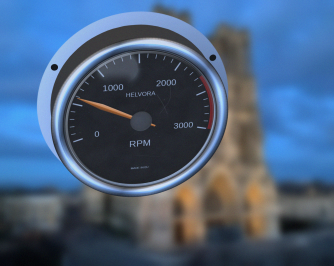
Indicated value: 600 rpm
